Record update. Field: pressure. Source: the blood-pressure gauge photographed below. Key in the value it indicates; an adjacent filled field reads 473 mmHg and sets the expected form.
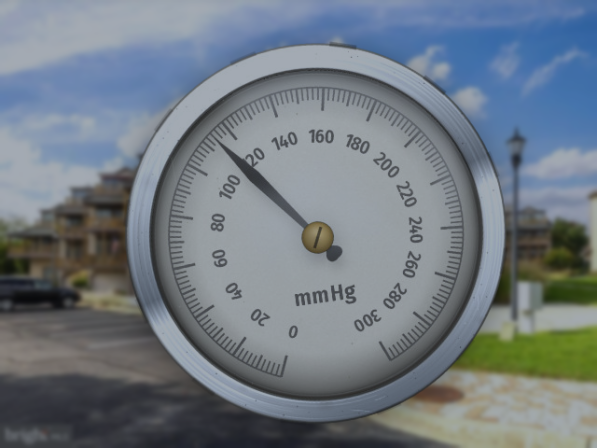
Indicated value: 114 mmHg
